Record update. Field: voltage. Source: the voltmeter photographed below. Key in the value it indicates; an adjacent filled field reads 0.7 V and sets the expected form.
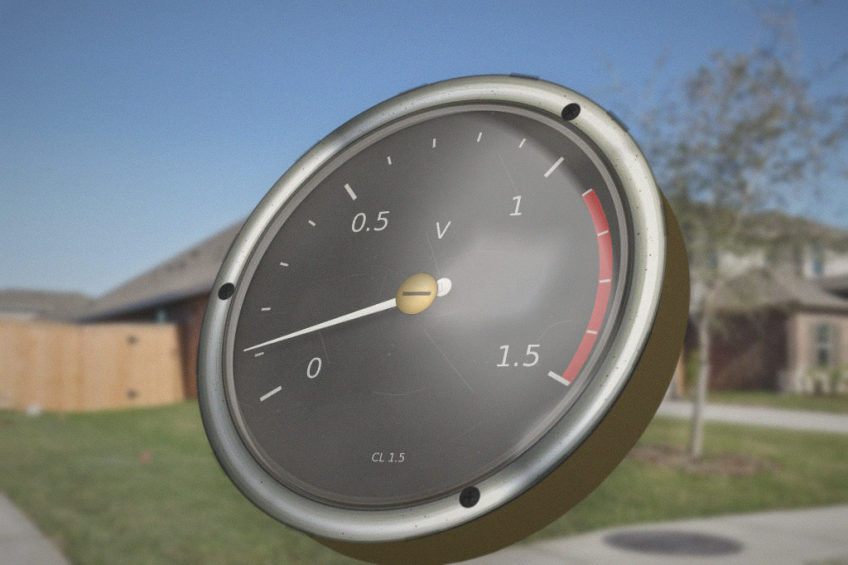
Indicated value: 0.1 V
